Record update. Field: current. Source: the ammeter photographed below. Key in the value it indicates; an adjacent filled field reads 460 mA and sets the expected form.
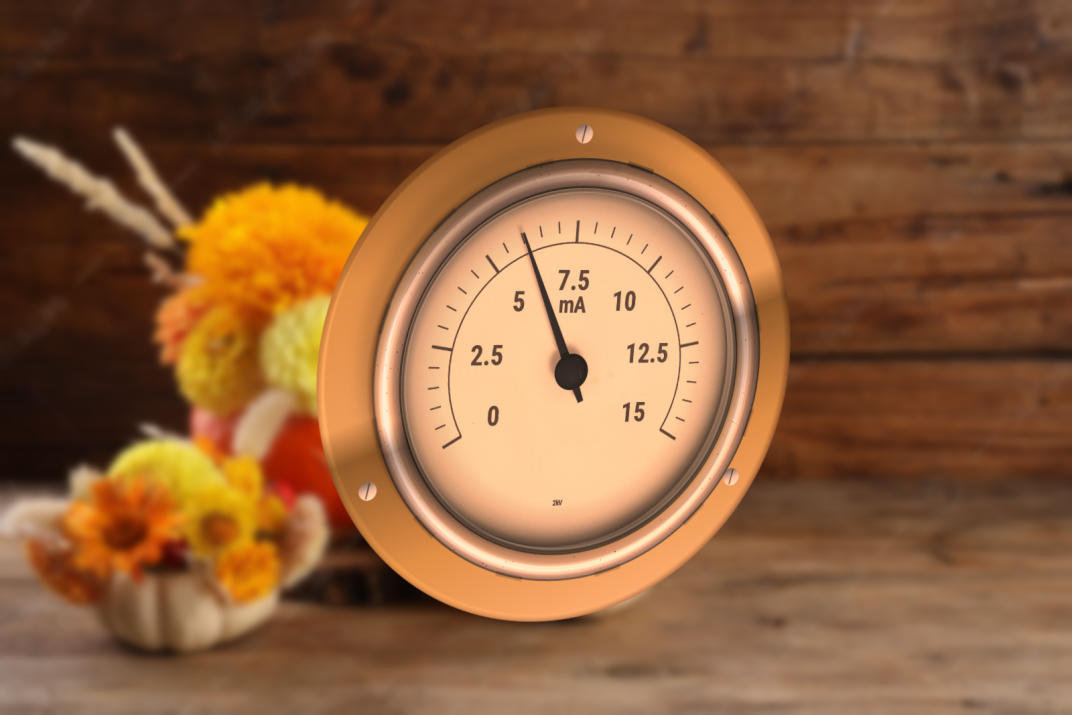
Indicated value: 6 mA
